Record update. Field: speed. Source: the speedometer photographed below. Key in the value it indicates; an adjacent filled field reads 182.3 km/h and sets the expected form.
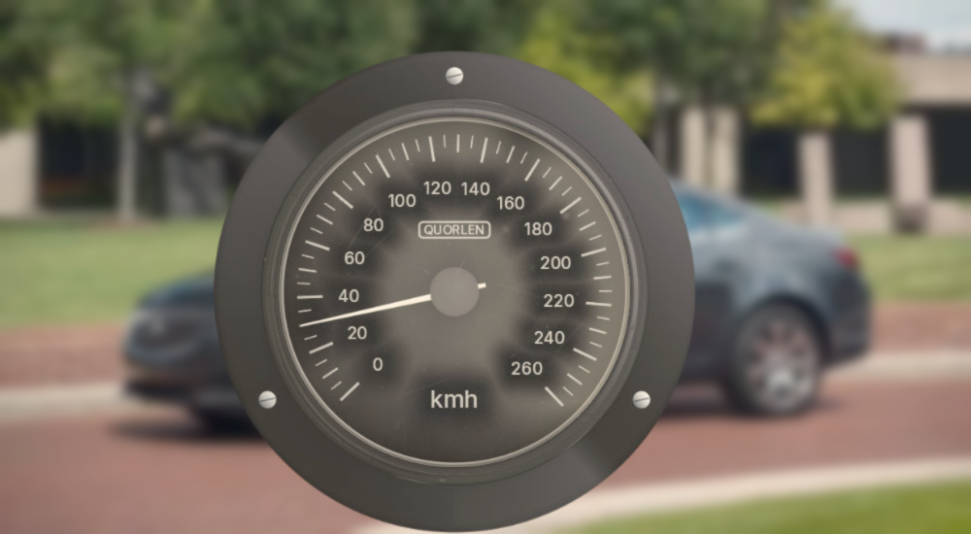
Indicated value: 30 km/h
